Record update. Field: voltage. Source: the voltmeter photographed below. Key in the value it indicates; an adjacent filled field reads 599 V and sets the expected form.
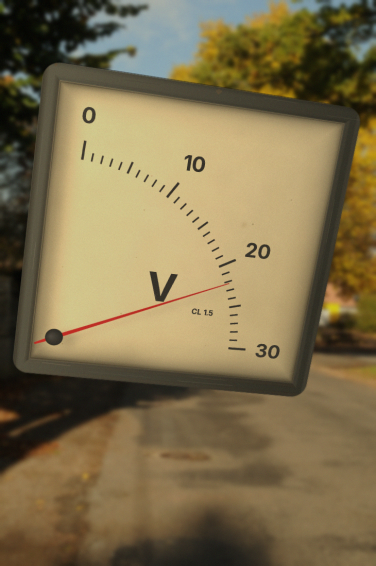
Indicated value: 22 V
